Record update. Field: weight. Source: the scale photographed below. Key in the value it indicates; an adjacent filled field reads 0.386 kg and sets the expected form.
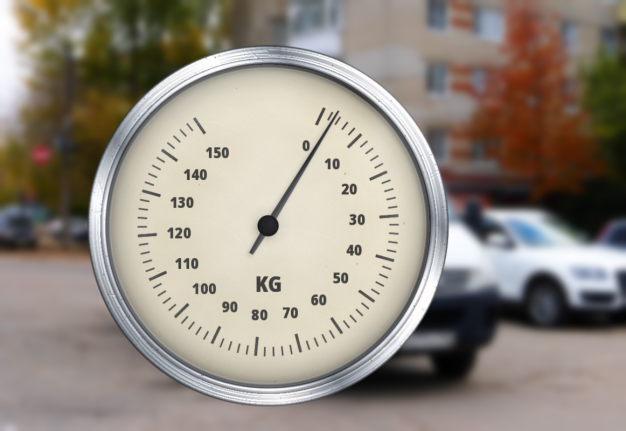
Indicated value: 3 kg
